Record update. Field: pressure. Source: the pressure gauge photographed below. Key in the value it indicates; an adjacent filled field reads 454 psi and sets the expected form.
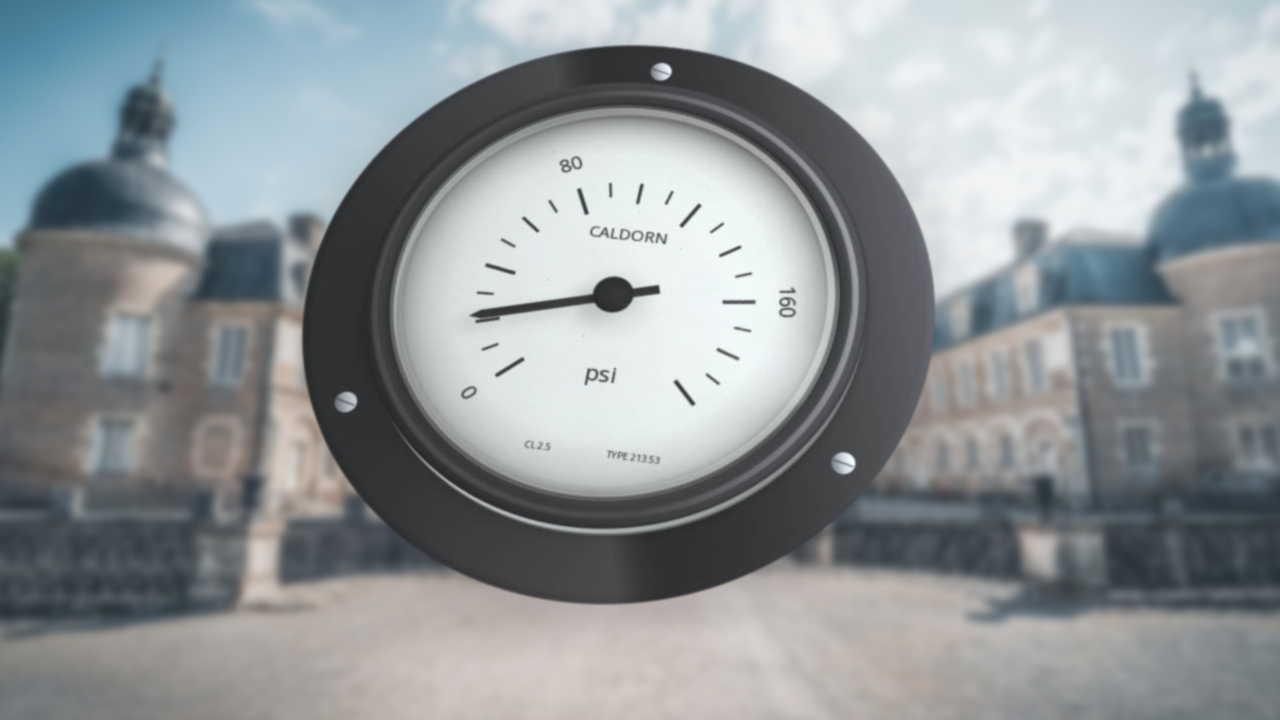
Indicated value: 20 psi
